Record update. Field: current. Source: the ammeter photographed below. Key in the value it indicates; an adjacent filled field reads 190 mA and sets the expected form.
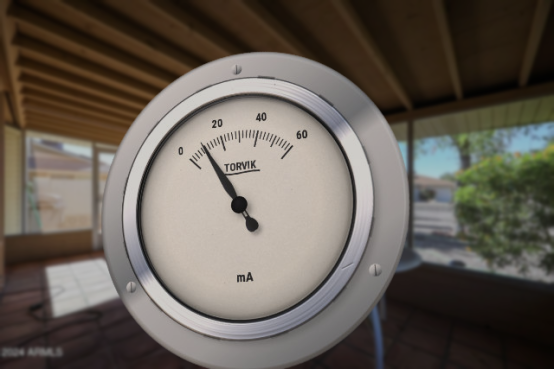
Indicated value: 10 mA
